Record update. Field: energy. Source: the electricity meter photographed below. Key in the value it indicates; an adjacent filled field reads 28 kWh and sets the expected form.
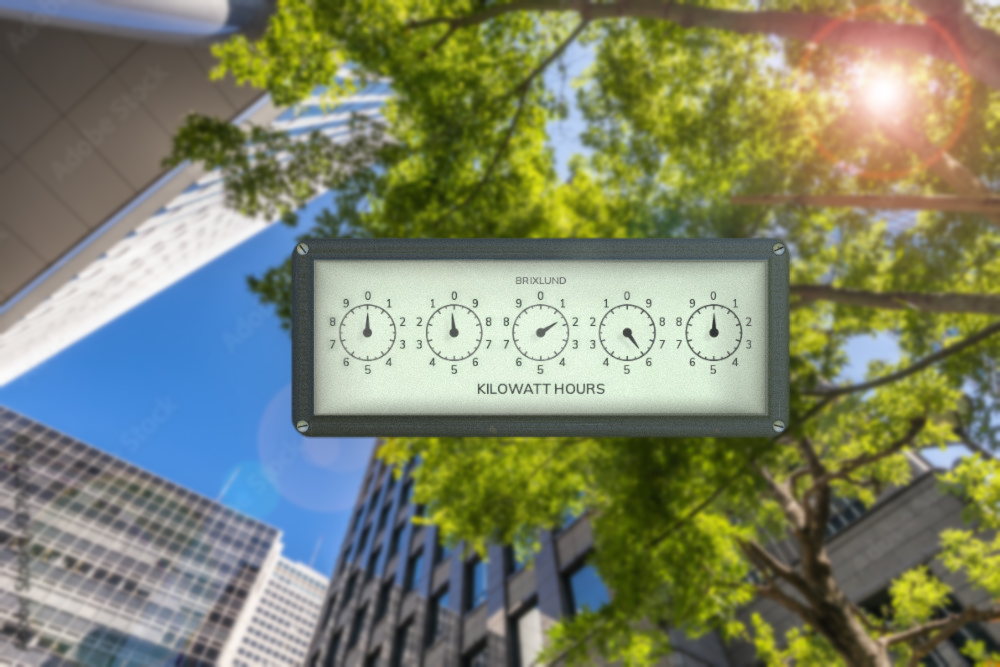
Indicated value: 160 kWh
